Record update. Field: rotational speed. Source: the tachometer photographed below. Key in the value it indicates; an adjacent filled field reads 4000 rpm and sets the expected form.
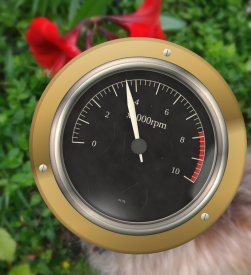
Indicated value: 3600 rpm
